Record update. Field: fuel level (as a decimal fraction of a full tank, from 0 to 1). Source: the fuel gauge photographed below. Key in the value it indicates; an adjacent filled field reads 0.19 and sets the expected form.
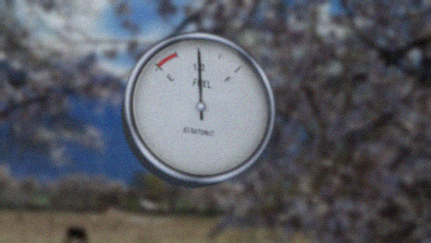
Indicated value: 0.5
